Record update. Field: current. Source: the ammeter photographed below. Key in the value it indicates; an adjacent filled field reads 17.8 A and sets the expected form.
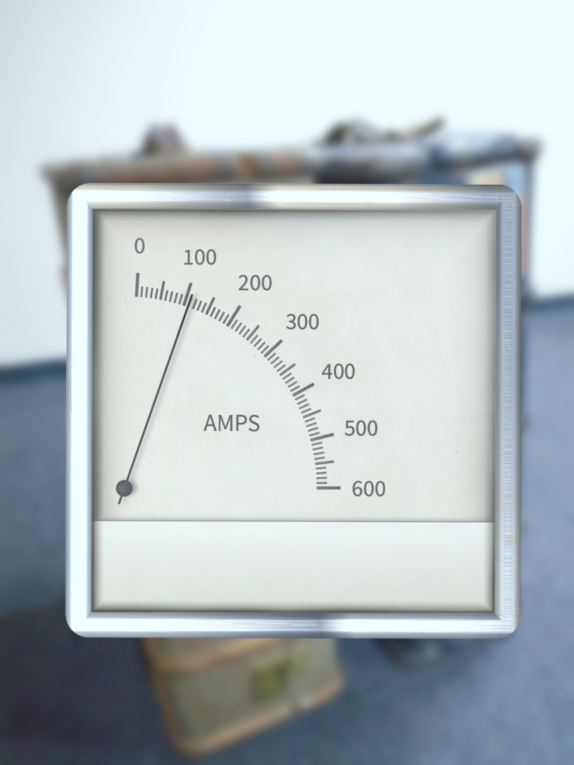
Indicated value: 110 A
